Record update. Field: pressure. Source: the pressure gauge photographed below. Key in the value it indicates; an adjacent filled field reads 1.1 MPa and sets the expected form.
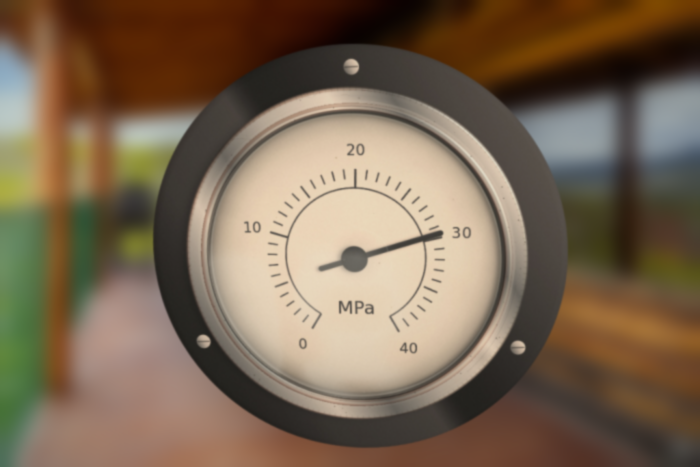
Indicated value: 29.5 MPa
